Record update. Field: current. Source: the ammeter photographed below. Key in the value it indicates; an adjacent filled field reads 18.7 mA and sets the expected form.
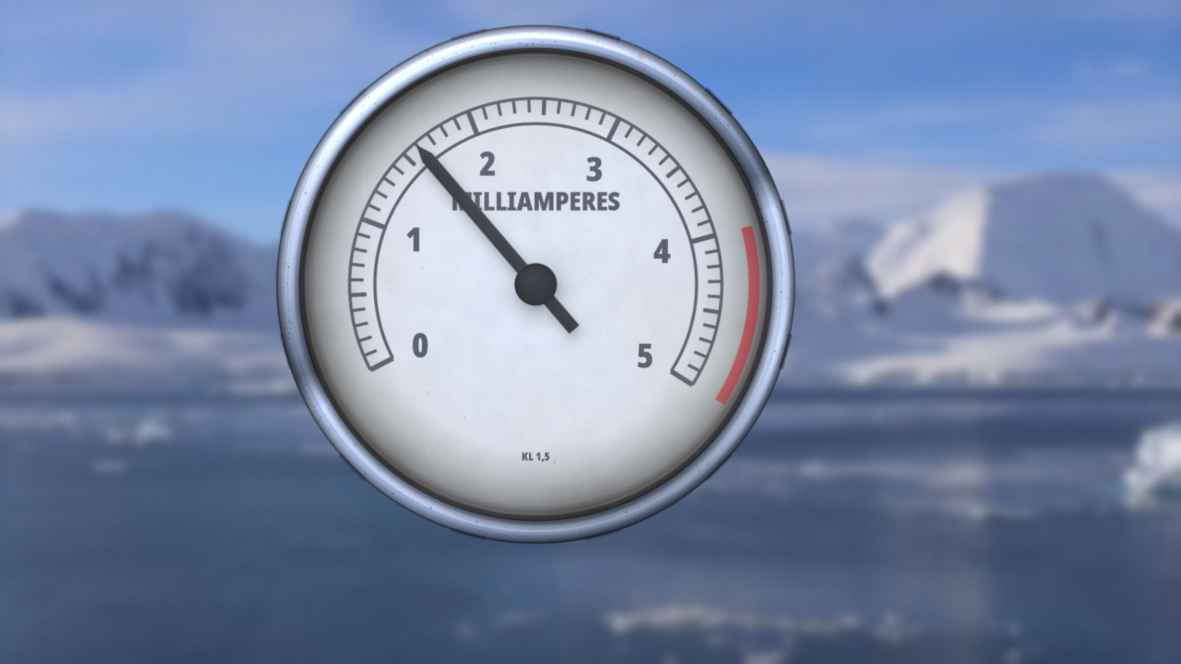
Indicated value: 1.6 mA
